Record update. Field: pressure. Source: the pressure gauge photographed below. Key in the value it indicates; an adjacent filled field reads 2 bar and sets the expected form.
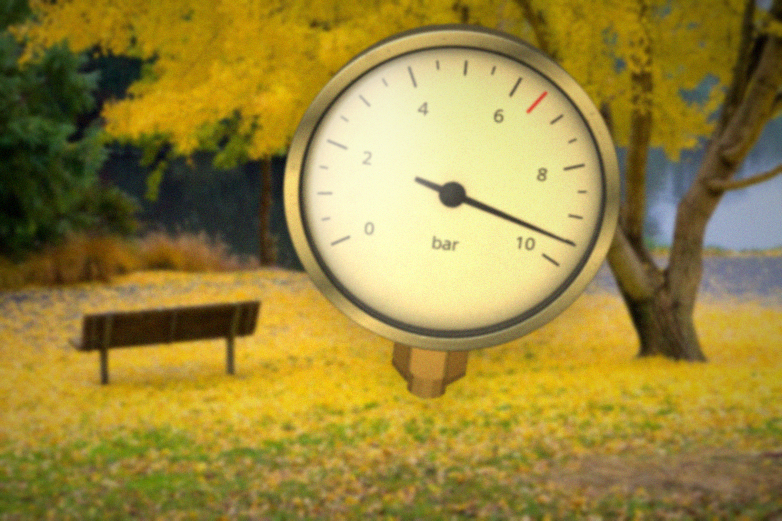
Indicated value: 9.5 bar
